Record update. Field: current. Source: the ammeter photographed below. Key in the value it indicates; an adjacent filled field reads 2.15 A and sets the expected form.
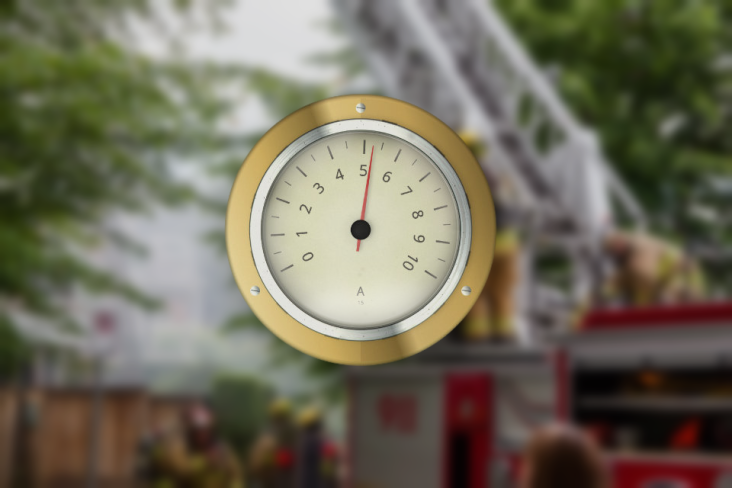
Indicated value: 5.25 A
